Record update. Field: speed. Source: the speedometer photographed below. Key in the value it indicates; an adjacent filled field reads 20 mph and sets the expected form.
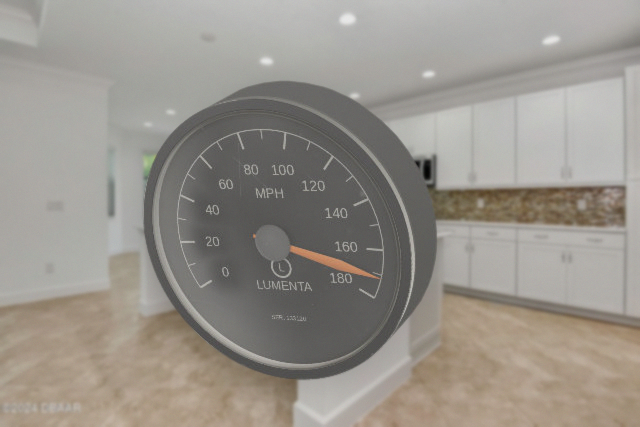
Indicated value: 170 mph
